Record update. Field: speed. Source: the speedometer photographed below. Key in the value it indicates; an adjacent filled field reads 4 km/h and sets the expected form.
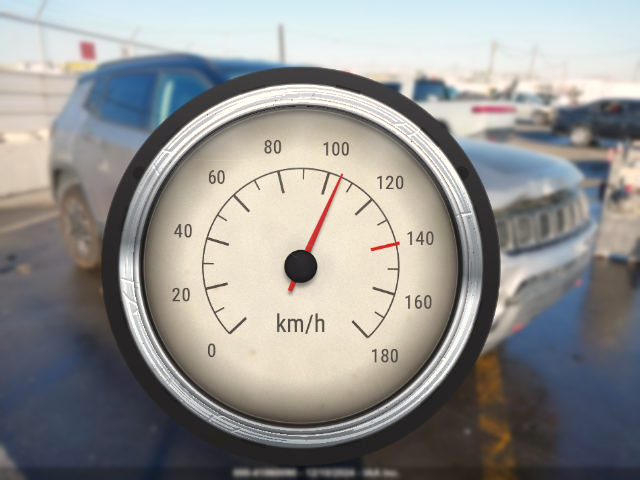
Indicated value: 105 km/h
